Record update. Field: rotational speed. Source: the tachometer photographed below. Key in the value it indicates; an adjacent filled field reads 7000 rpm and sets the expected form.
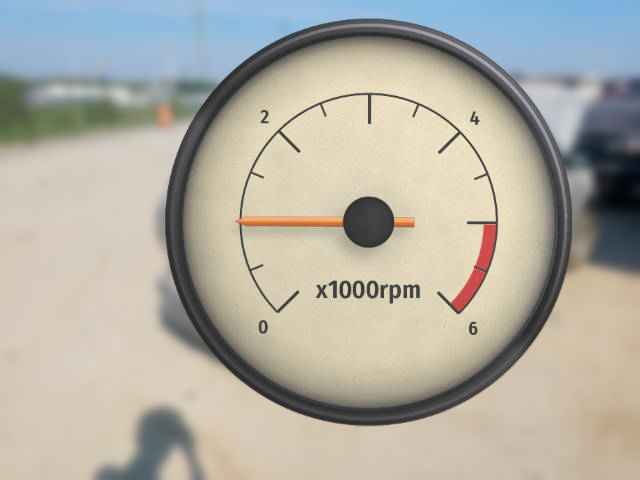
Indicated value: 1000 rpm
